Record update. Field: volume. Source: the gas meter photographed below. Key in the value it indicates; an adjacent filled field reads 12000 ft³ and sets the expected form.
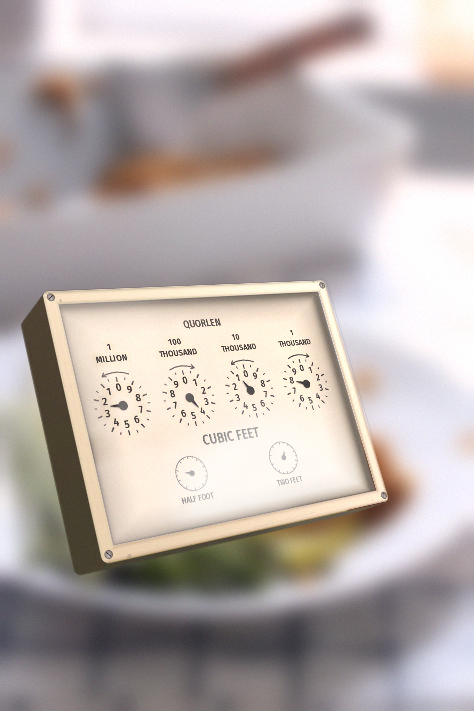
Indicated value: 240800 ft³
